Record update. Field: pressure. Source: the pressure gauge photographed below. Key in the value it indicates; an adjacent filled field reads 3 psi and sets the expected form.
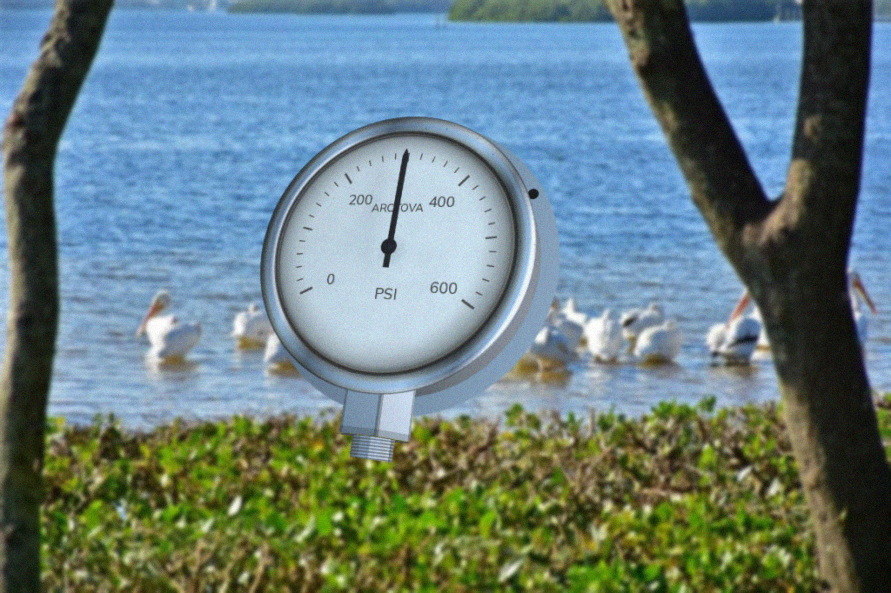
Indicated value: 300 psi
